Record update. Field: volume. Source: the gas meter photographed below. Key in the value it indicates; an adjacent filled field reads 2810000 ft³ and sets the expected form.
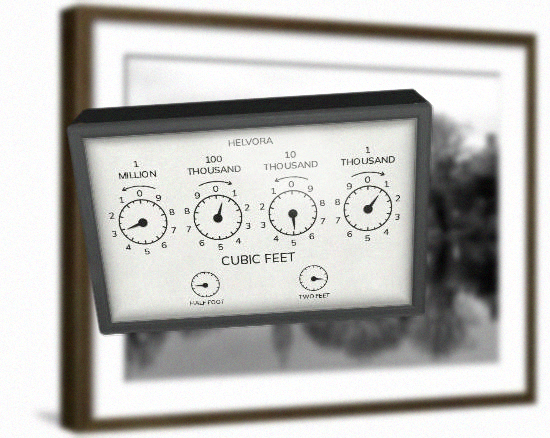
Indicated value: 305100 ft³
